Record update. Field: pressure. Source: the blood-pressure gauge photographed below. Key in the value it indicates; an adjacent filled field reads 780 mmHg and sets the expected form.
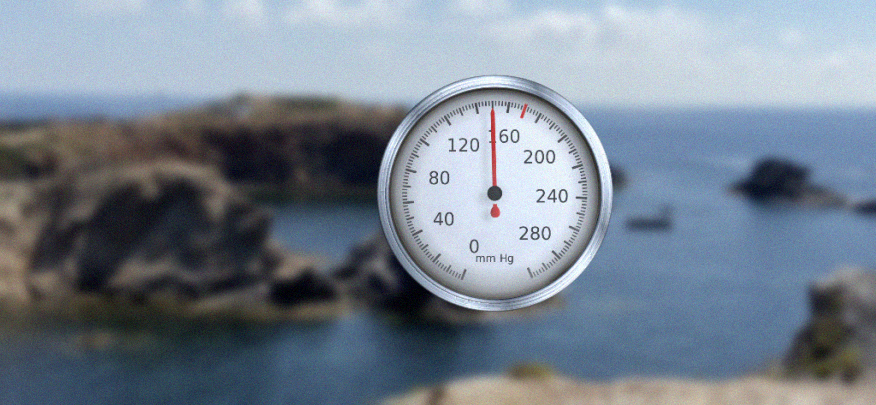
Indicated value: 150 mmHg
